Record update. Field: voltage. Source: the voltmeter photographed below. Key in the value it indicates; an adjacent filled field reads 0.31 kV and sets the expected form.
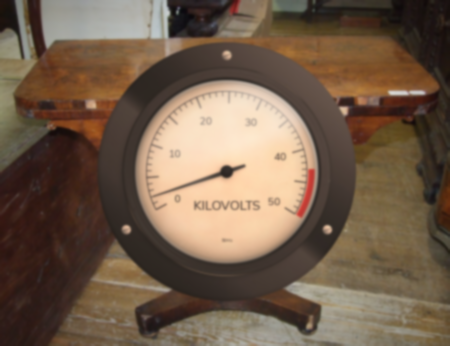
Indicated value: 2 kV
